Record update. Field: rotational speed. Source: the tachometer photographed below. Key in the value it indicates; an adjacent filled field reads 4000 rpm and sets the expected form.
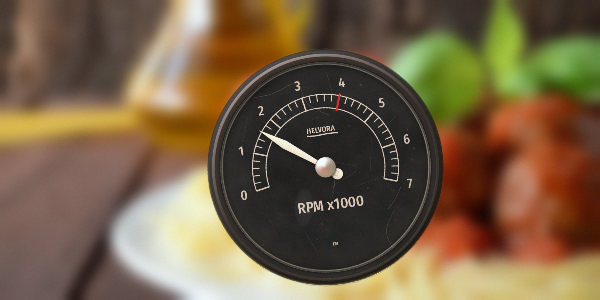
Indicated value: 1600 rpm
